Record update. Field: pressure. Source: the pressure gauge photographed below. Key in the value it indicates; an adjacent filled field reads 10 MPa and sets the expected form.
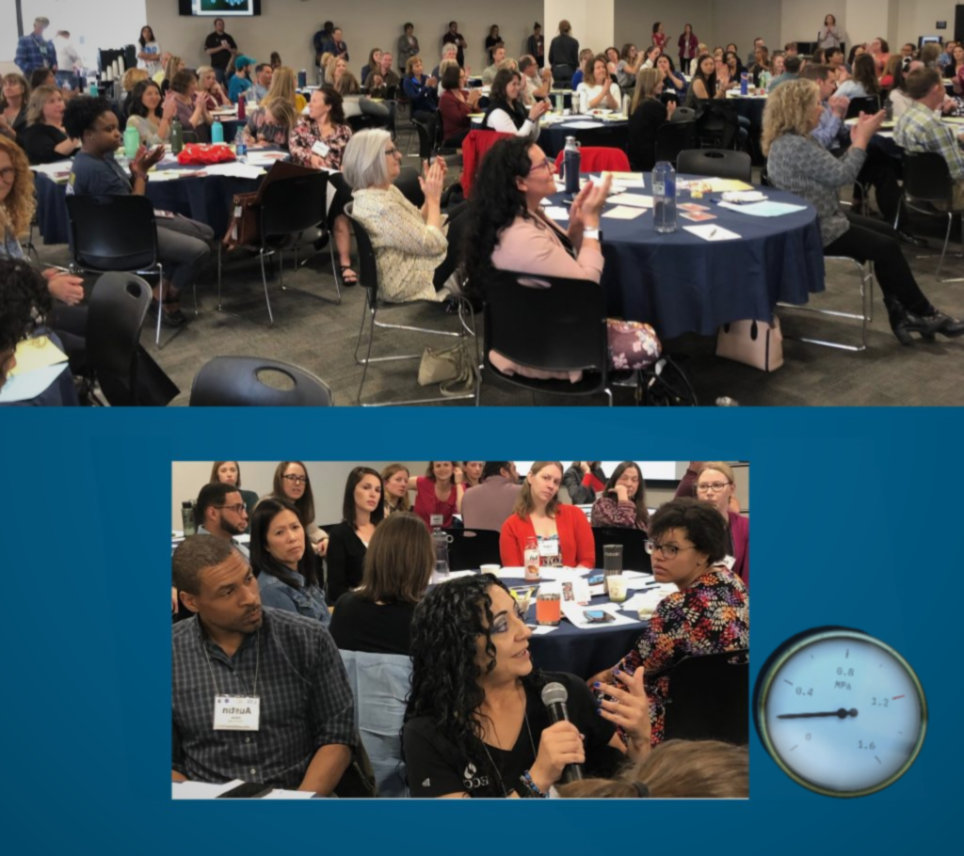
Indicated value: 0.2 MPa
